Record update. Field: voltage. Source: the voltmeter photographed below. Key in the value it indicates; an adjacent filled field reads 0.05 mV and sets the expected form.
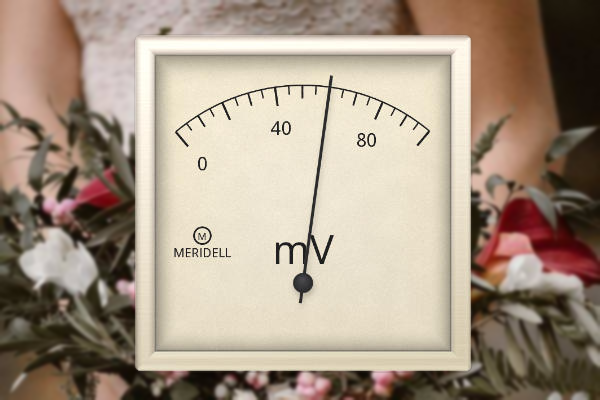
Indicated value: 60 mV
